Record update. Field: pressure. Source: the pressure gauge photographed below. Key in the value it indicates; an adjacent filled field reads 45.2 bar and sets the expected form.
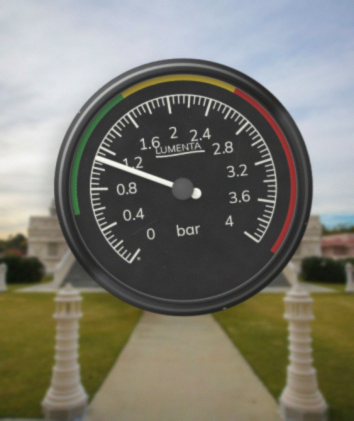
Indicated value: 1.1 bar
